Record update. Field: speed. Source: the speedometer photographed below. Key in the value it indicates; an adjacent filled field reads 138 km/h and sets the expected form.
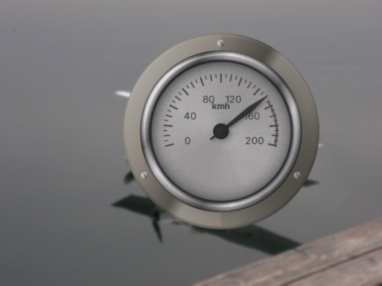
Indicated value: 150 km/h
